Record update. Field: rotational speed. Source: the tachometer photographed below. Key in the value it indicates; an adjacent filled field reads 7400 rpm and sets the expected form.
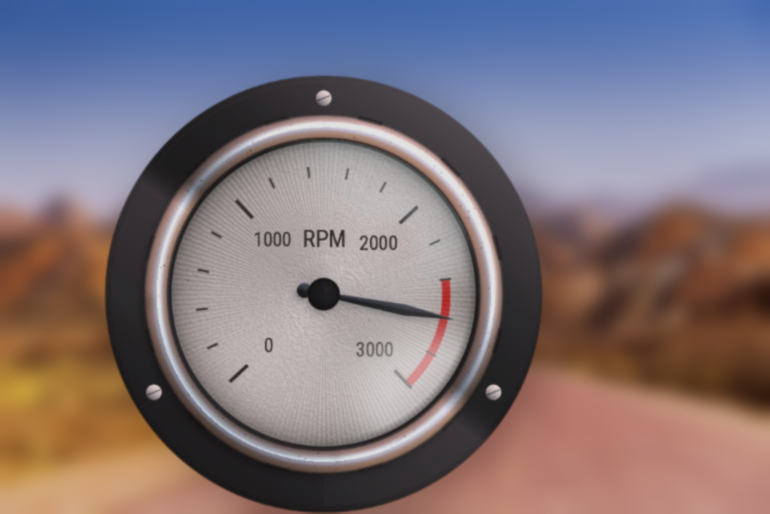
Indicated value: 2600 rpm
